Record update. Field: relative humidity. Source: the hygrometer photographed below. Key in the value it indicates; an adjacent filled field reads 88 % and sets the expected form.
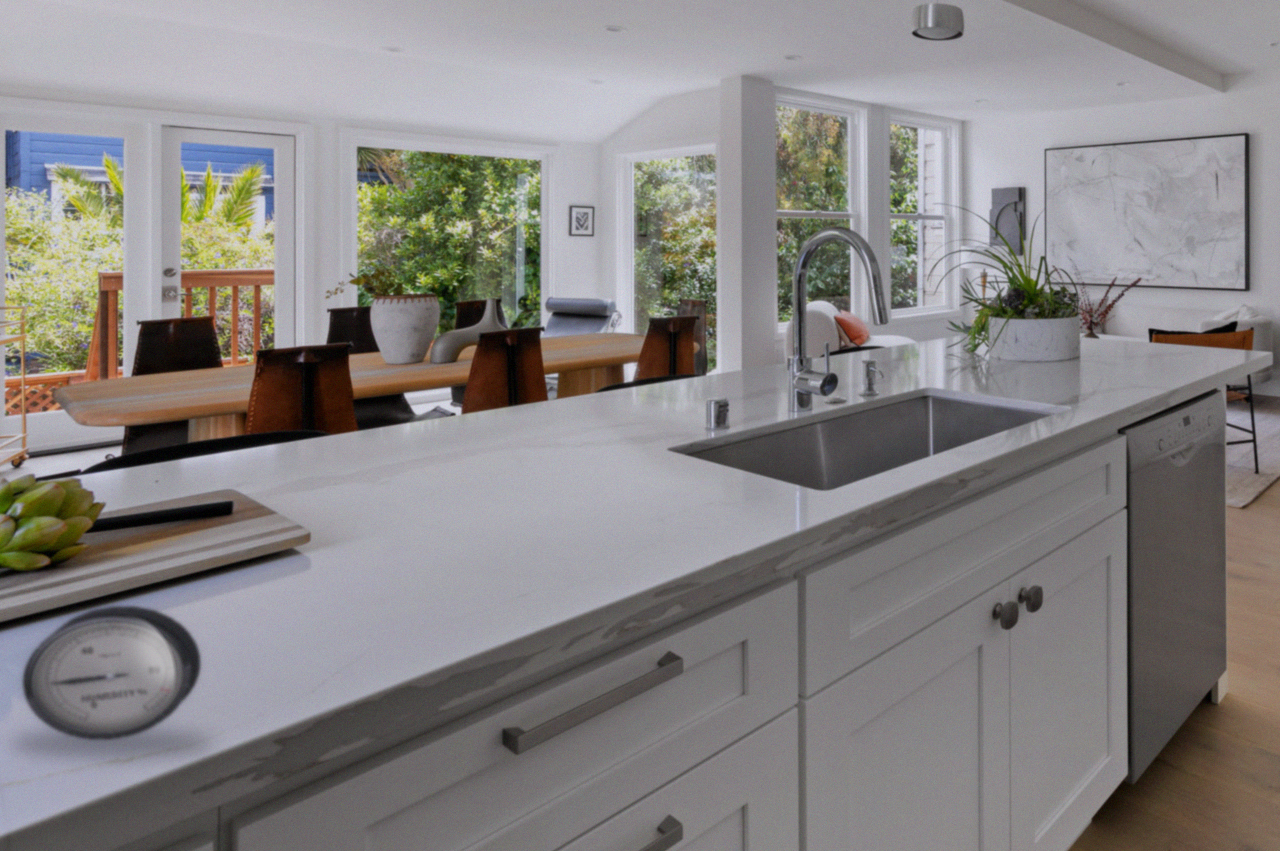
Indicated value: 20 %
